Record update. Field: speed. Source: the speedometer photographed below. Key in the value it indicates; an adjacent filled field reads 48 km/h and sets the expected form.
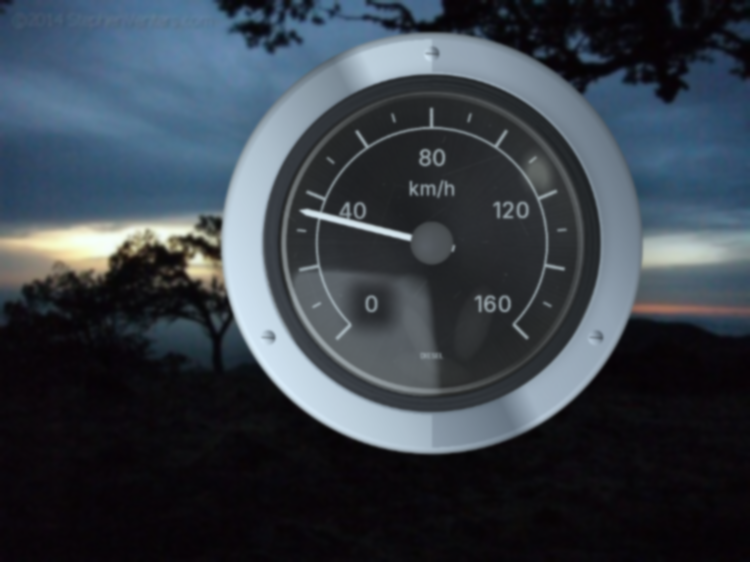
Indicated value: 35 km/h
